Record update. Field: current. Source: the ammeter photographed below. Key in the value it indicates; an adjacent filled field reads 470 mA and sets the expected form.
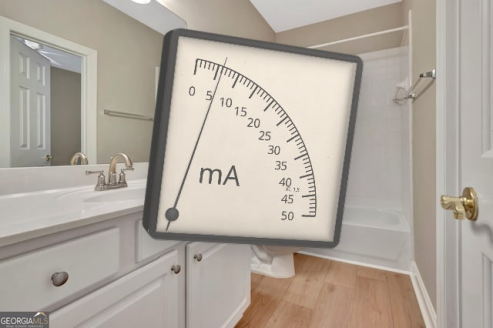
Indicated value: 6 mA
